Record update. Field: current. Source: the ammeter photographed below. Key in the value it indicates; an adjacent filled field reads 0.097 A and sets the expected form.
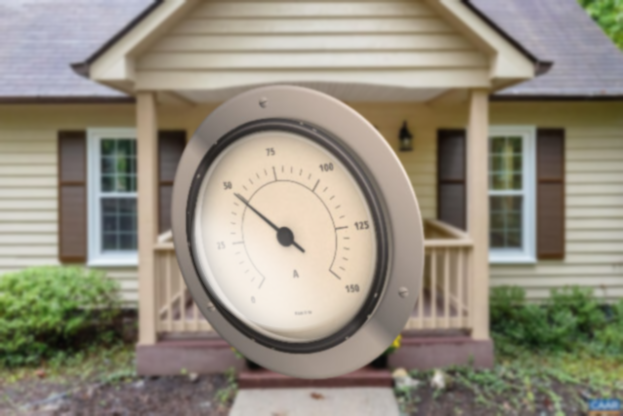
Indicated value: 50 A
